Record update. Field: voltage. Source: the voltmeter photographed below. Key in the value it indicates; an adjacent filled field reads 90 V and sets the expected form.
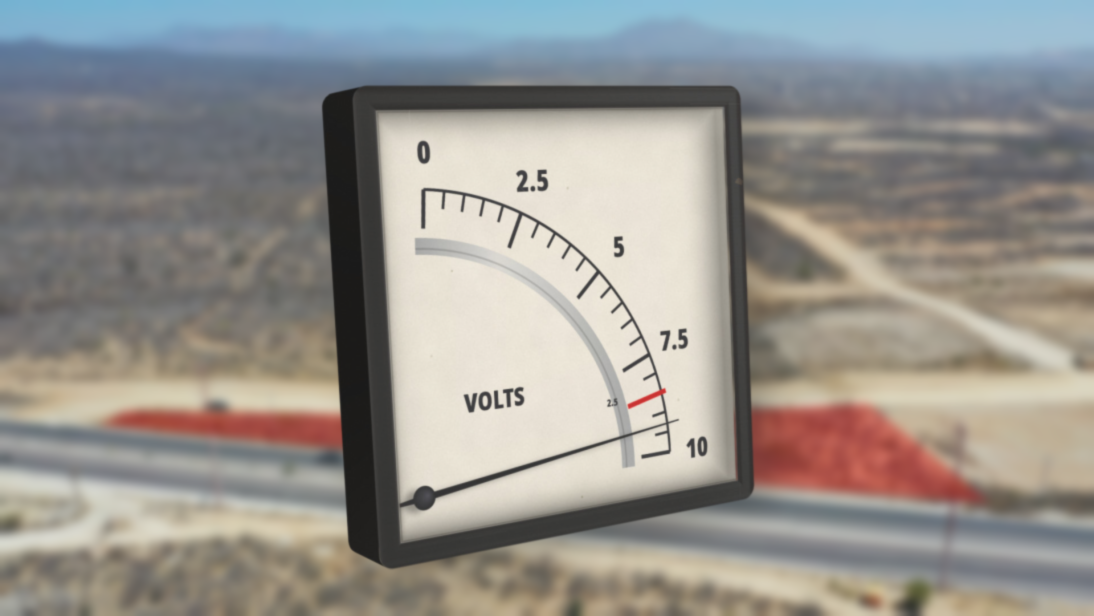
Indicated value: 9.25 V
